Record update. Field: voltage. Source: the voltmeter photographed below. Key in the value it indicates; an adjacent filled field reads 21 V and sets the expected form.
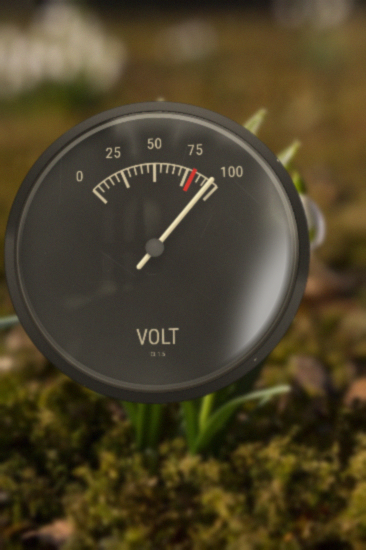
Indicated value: 95 V
